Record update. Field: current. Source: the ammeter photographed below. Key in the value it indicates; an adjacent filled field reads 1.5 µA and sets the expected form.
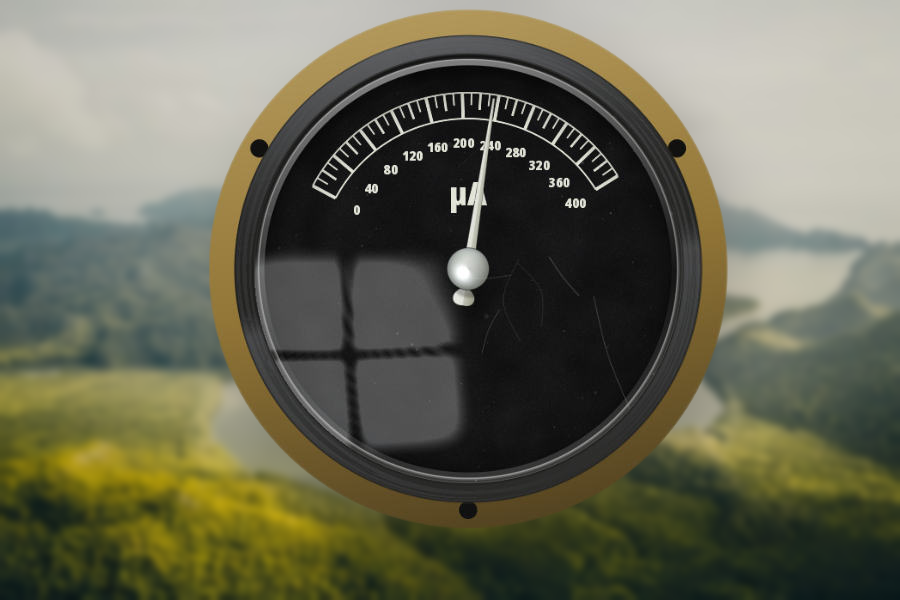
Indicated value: 235 µA
